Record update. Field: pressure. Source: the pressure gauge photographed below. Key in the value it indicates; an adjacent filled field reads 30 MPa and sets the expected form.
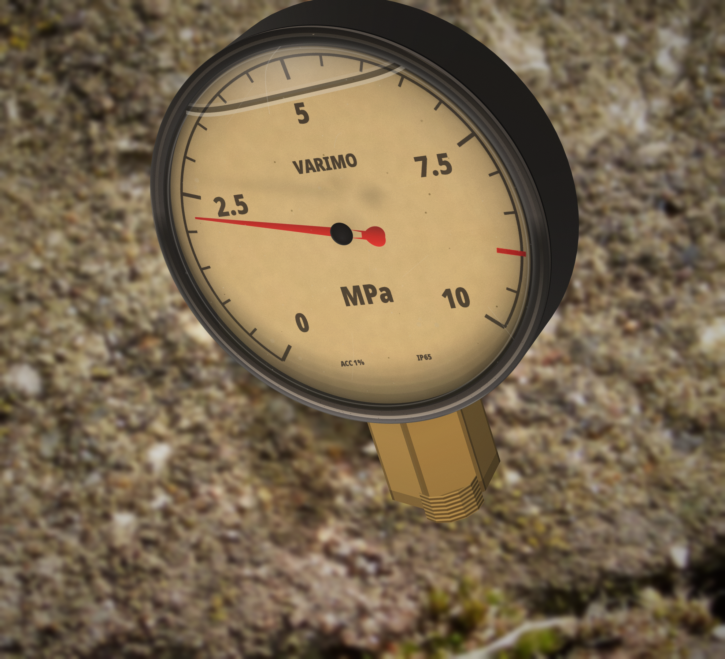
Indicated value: 2.25 MPa
